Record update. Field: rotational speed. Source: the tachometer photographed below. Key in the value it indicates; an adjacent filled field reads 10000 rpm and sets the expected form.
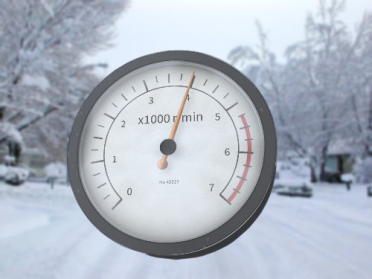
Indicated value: 4000 rpm
